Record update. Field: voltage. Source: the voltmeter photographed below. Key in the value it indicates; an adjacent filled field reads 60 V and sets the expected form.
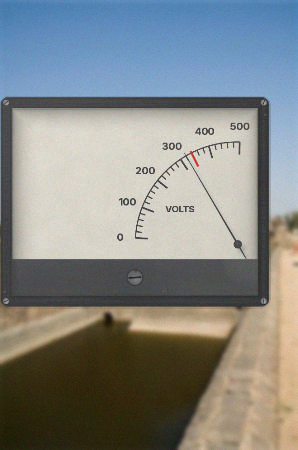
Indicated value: 320 V
